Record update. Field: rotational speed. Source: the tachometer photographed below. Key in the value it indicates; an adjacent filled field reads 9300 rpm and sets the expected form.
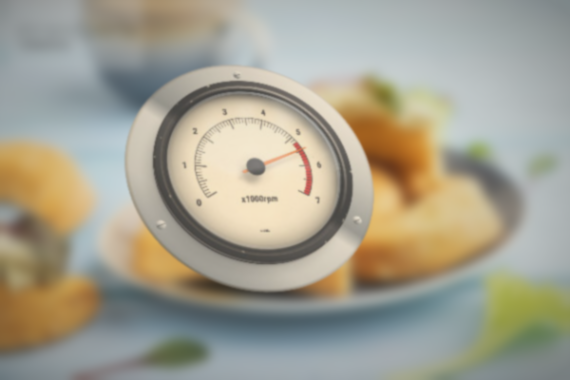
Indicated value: 5500 rpm
